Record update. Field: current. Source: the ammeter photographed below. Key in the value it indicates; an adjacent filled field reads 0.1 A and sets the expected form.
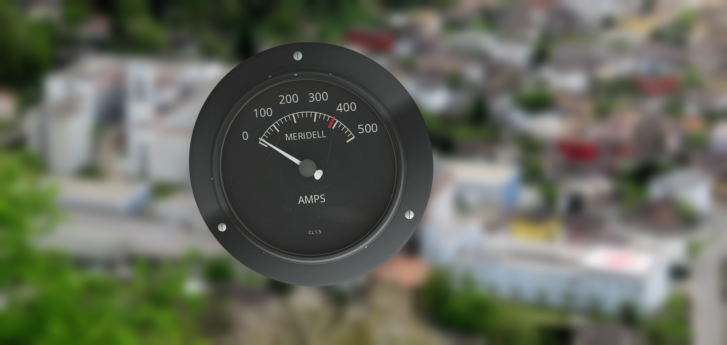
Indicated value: 20 A
